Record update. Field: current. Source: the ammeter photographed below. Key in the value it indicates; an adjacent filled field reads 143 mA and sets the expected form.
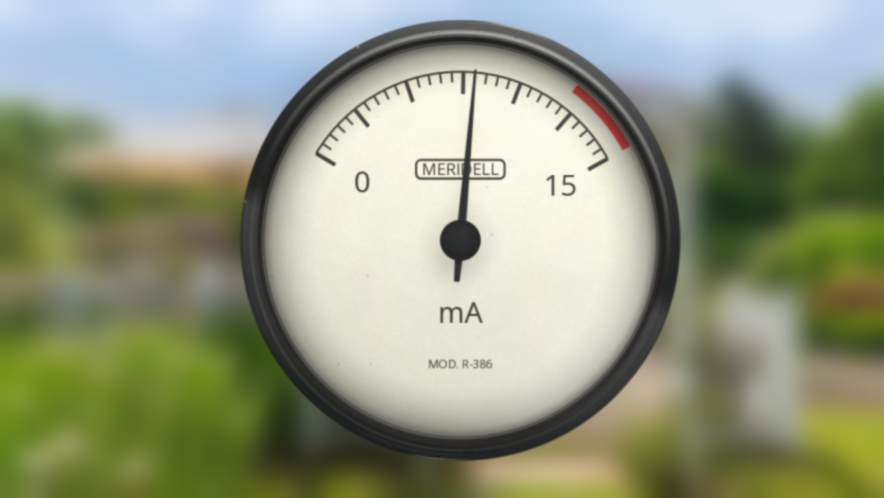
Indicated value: 8 mA
